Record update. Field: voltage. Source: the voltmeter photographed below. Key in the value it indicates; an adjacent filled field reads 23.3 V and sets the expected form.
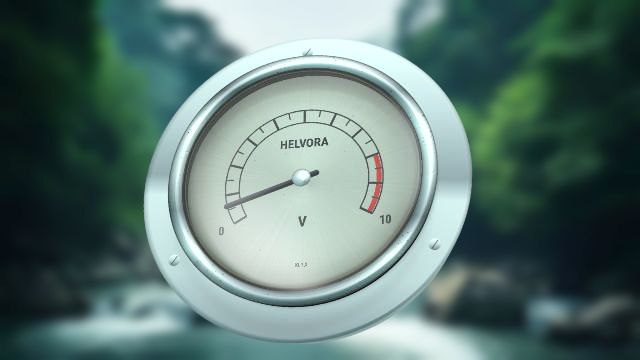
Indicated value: 0.5 V
